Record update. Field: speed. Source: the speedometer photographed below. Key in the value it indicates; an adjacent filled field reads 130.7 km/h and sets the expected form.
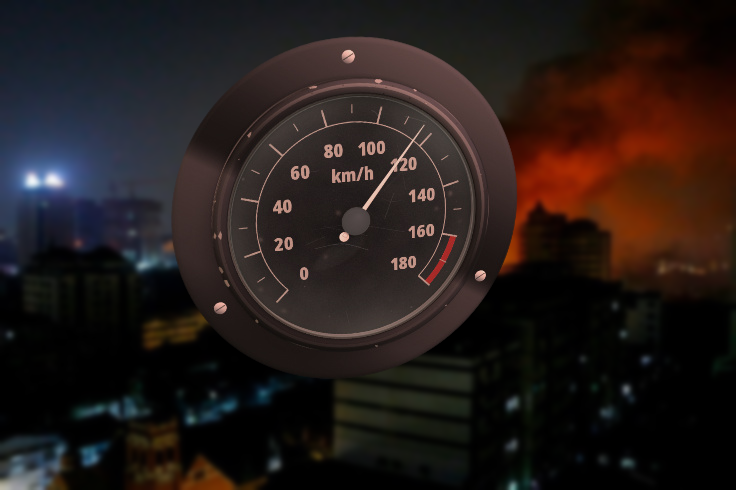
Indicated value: 115 km/h
